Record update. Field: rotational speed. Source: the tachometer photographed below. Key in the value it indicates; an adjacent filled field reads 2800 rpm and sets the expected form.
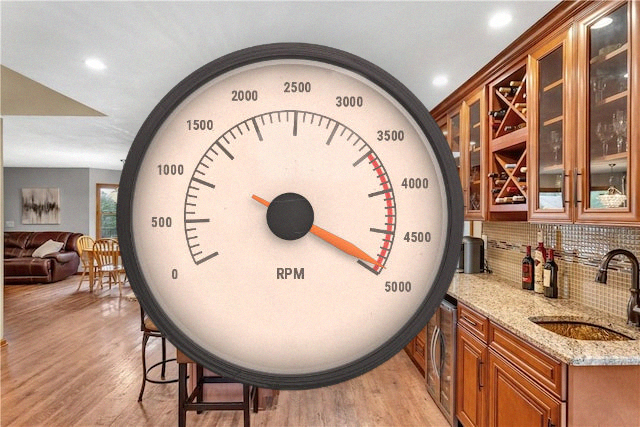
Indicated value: 4900 rpm
